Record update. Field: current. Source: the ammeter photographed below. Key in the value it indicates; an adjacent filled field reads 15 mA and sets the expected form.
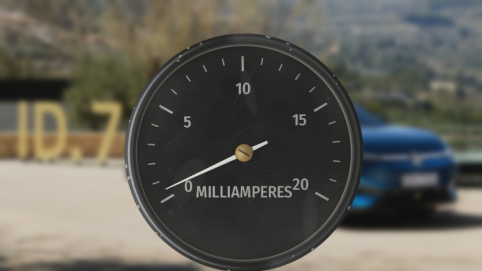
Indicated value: 0.5 mA
